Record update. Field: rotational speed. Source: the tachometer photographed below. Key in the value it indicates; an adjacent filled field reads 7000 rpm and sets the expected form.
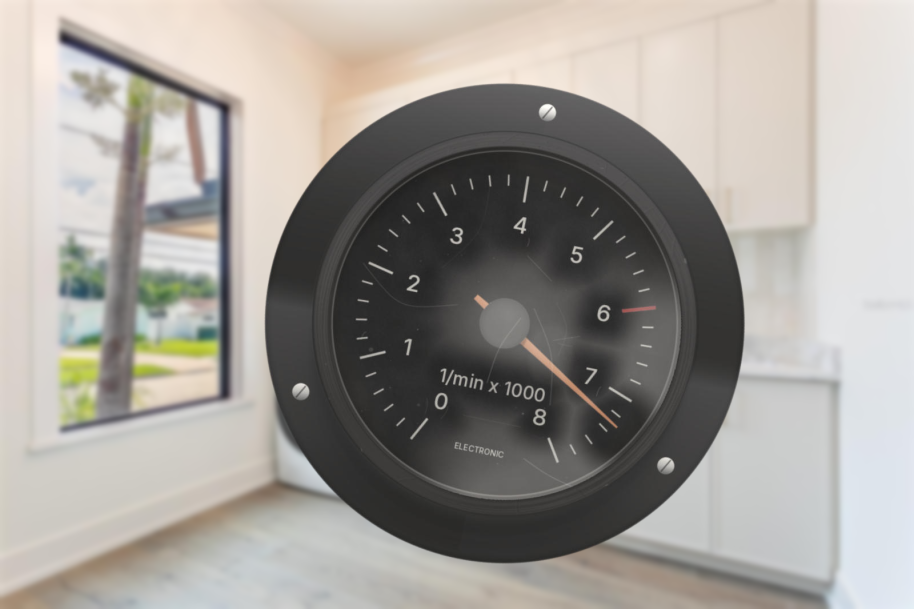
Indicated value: 7300 rpm
